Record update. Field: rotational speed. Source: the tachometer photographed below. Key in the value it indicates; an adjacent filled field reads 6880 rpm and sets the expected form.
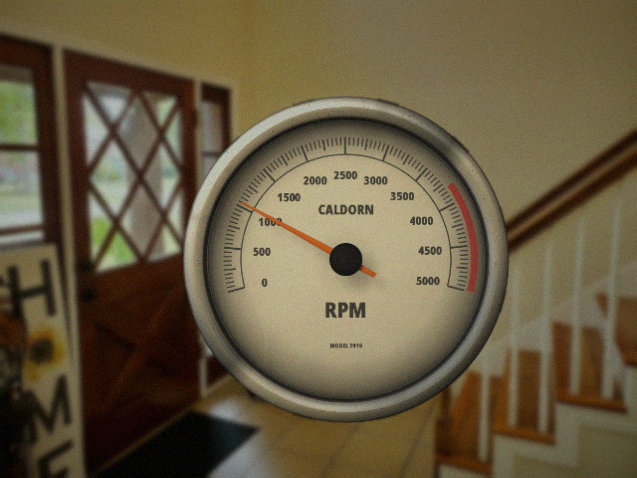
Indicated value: 1050 rpm
